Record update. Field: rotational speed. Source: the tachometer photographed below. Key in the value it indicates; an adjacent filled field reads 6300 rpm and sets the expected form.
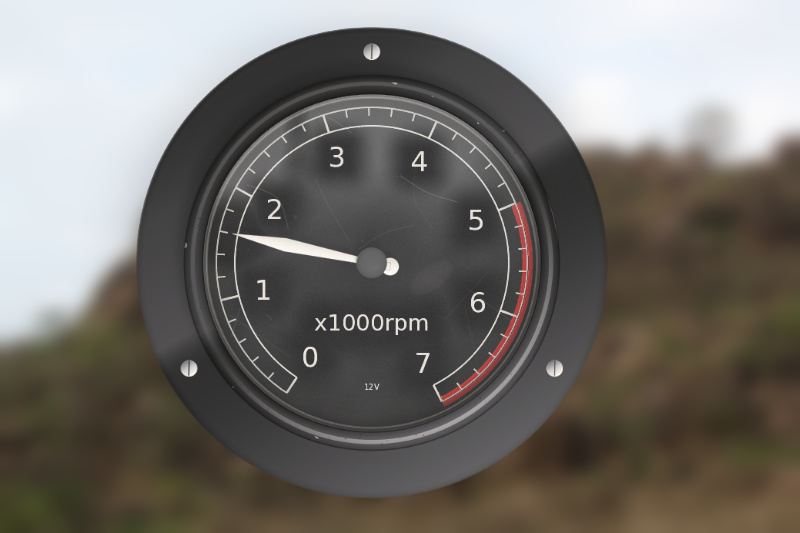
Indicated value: 1600 rpm
